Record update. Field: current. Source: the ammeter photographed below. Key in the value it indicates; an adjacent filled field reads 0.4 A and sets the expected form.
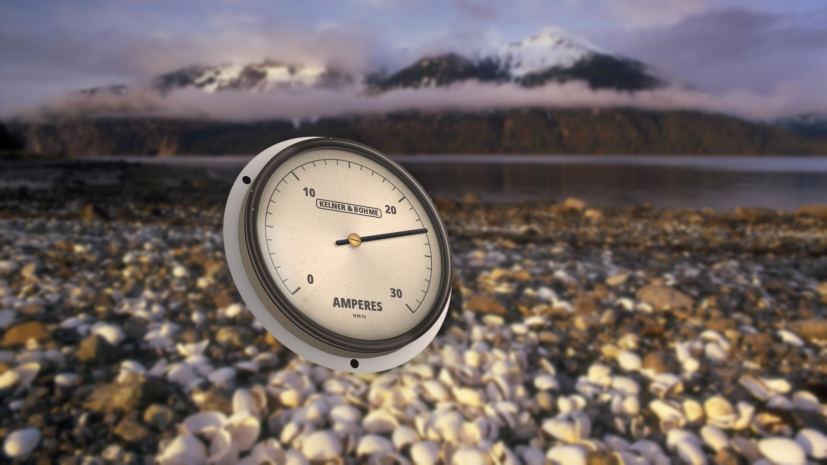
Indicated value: 23 A
